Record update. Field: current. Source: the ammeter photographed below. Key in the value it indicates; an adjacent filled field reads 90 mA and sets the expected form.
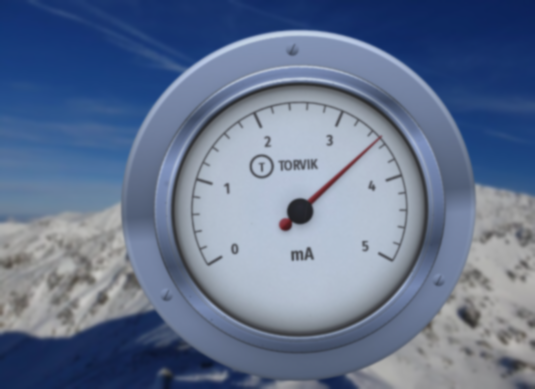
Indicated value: 3.5 mA
